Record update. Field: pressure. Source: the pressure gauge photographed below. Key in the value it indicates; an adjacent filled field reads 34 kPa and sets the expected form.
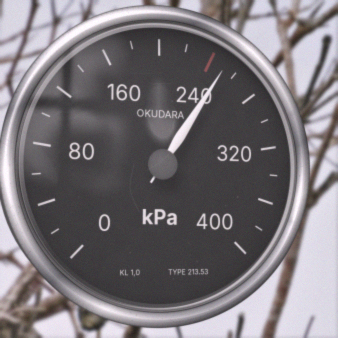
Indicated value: 250 kPa
